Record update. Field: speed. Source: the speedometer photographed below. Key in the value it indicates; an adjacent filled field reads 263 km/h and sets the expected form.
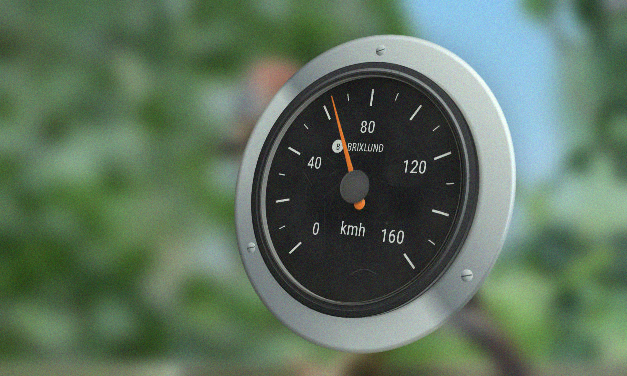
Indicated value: 65 km/h
